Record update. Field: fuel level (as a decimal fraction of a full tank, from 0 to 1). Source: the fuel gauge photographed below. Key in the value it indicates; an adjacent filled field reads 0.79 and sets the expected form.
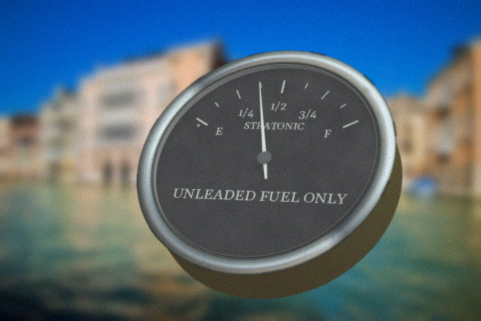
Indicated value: 0.375
